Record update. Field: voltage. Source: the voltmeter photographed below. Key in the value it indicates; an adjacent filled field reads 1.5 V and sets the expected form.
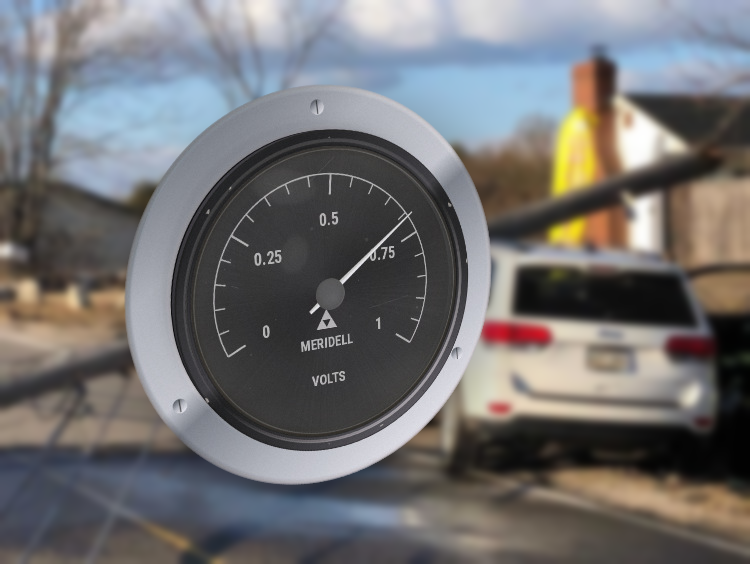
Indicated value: 0.7 V
